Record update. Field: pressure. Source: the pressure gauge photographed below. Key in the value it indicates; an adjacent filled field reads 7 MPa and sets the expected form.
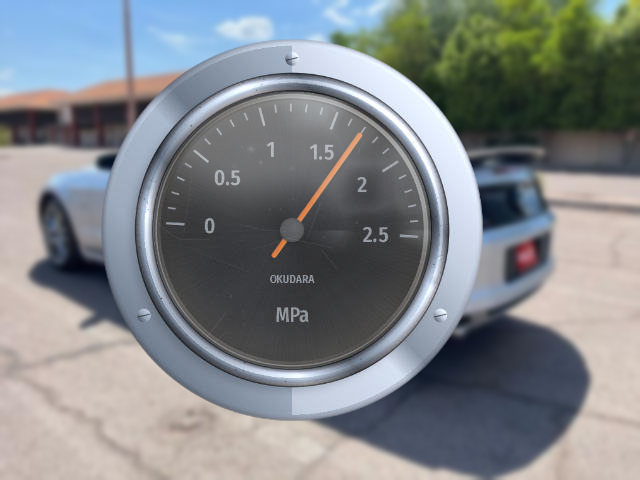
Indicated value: 1.7 MPa
